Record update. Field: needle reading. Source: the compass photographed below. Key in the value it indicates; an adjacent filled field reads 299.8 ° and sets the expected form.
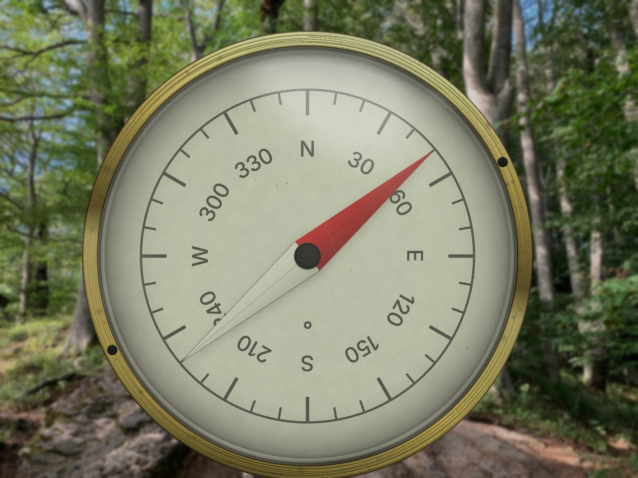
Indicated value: 50 °
